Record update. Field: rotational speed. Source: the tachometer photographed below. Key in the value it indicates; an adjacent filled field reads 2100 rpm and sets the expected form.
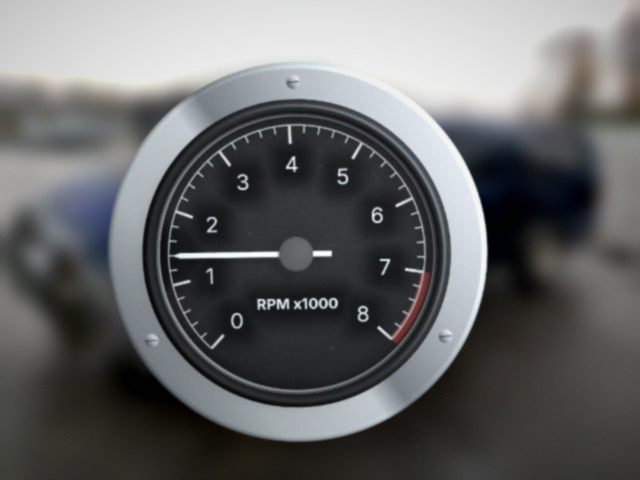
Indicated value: 1400 rpm
